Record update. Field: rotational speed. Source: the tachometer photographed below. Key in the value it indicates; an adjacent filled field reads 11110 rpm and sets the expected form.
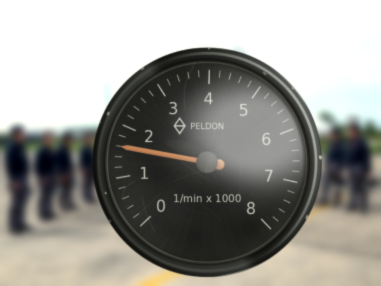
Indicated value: 1600 rpm
